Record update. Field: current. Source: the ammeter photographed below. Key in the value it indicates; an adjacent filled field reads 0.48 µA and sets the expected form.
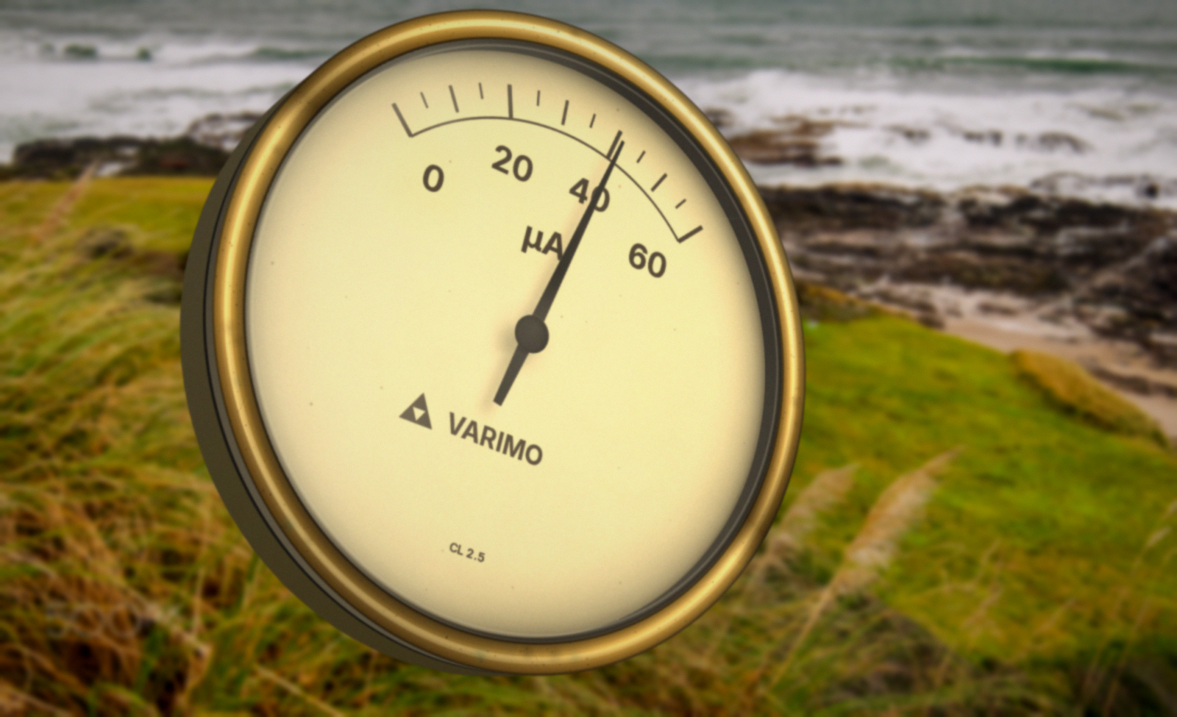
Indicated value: 40 µA
